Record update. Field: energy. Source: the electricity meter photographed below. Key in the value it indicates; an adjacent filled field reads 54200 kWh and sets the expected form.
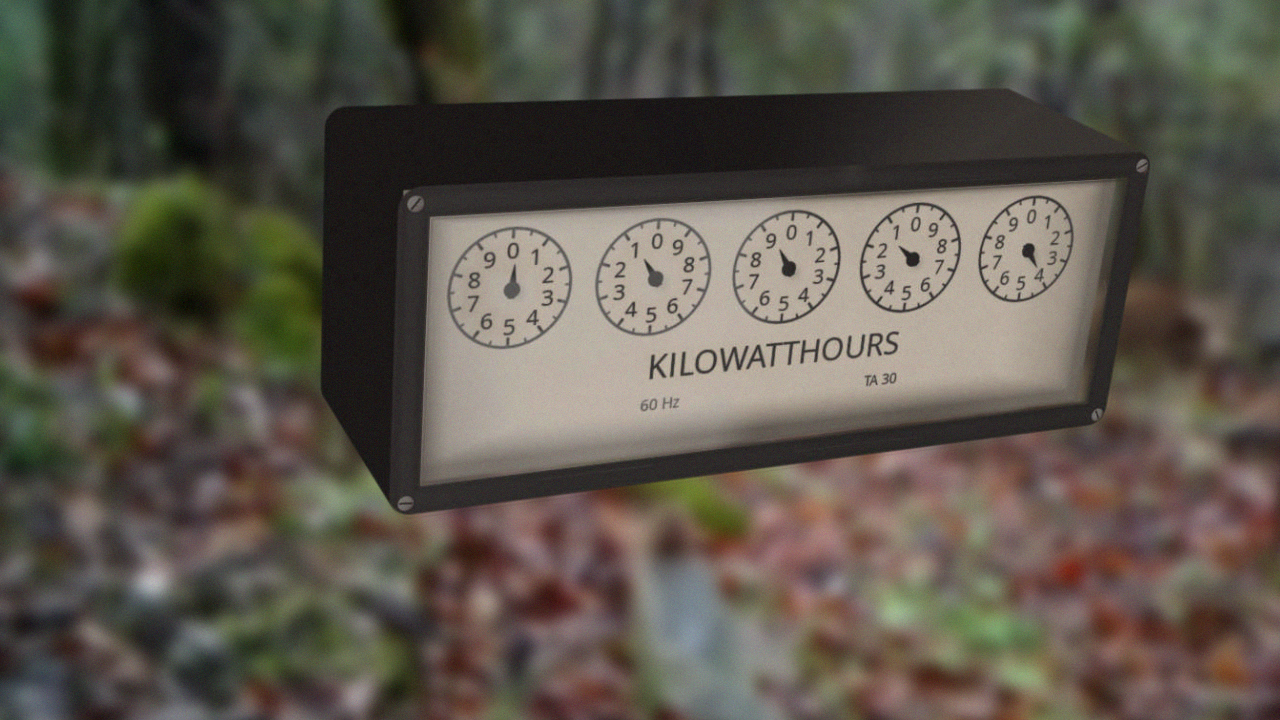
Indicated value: 914 kWh
